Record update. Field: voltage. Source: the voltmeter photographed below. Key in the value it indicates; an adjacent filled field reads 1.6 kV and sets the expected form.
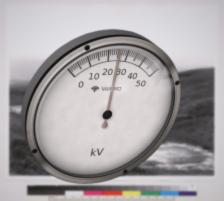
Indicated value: 25 kV
